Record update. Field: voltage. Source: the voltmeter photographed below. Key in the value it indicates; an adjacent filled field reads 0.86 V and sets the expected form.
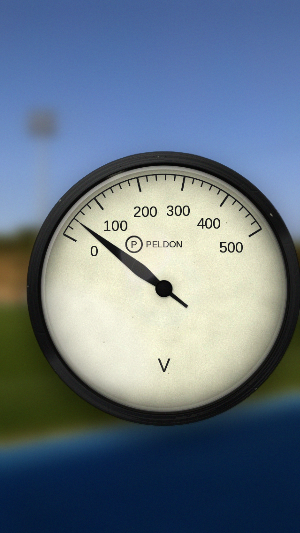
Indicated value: 40 V
